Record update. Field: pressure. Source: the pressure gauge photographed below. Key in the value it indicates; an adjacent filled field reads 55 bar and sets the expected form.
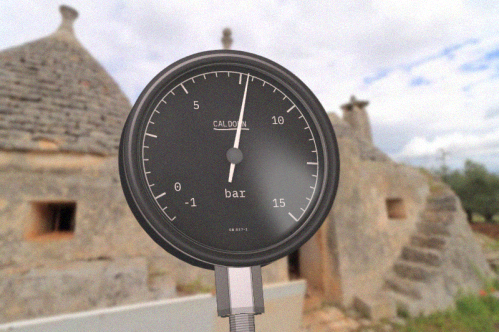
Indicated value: 7.75 bar
